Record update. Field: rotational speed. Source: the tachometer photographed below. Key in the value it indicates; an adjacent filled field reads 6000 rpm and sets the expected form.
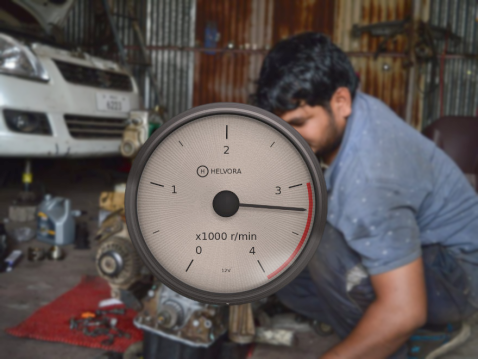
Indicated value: 3250 rpm
